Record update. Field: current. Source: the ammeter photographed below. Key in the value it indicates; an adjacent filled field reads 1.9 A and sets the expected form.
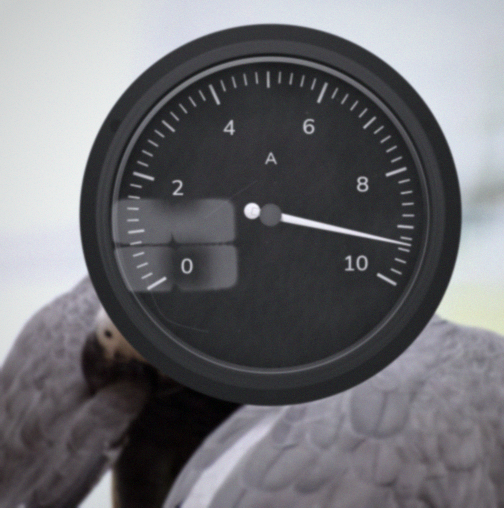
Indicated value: 9.3 A
